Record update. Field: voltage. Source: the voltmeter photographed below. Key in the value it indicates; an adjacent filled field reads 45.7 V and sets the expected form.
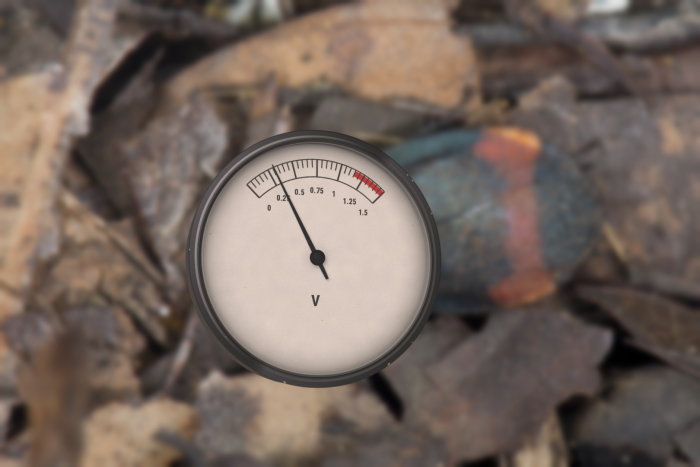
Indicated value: 0.3 V
